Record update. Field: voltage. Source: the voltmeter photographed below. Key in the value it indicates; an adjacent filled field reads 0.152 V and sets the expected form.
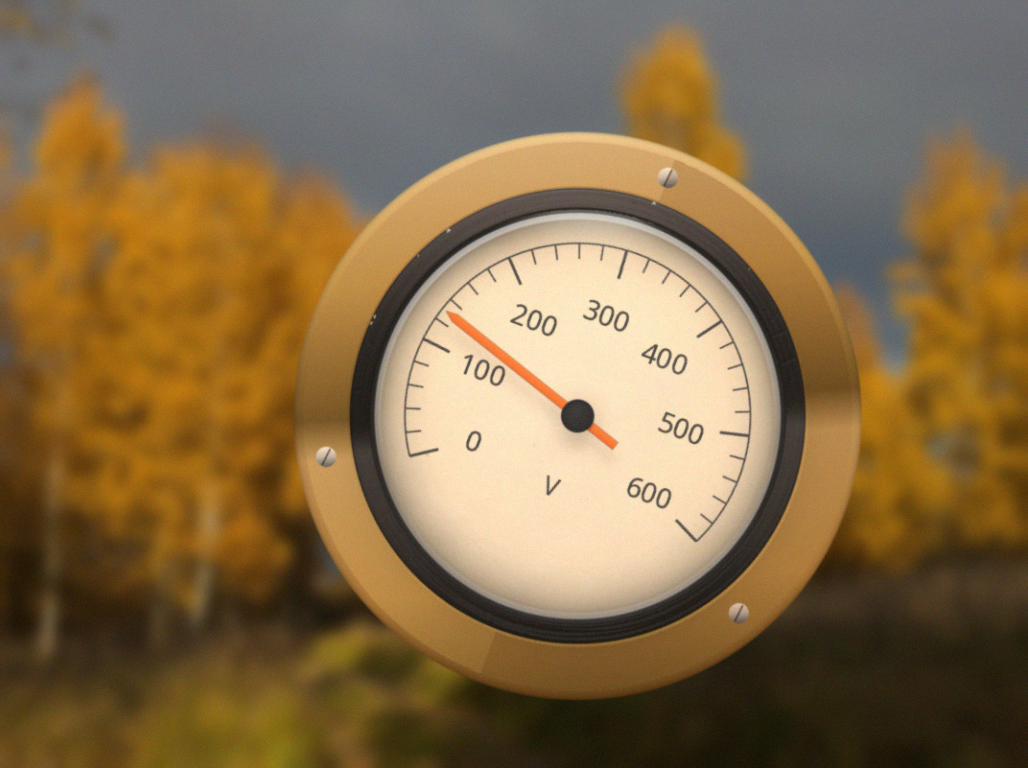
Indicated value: 130 V
